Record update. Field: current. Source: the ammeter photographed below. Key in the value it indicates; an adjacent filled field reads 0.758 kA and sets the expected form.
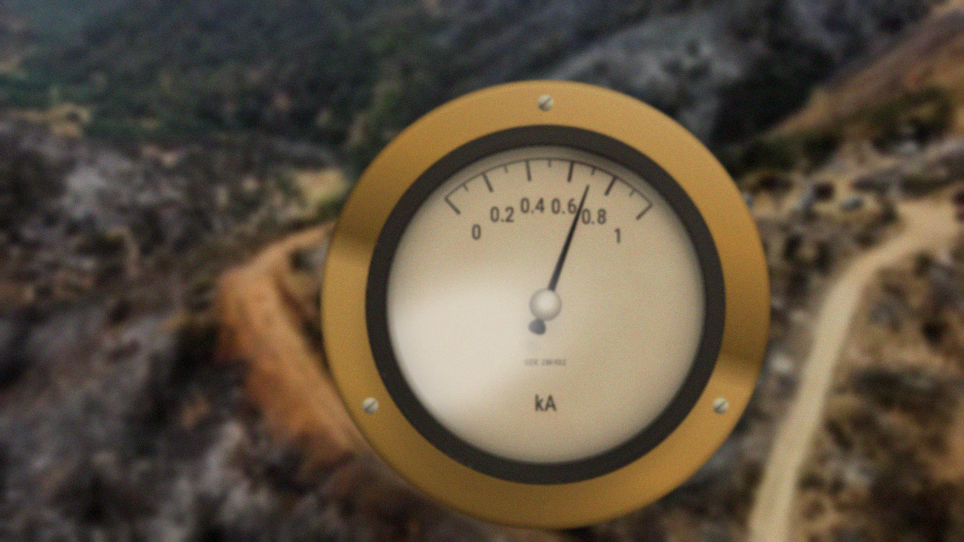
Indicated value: 0.7 kA
